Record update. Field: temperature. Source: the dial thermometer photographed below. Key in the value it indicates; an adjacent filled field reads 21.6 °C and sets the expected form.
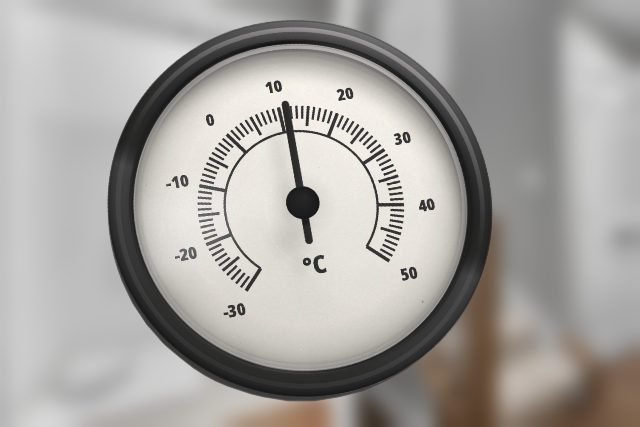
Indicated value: 11 °C
